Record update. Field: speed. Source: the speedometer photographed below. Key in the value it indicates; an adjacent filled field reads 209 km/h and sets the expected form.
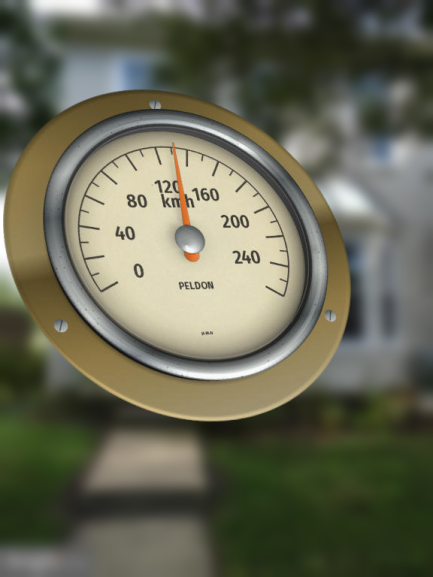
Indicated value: 130 km/h
